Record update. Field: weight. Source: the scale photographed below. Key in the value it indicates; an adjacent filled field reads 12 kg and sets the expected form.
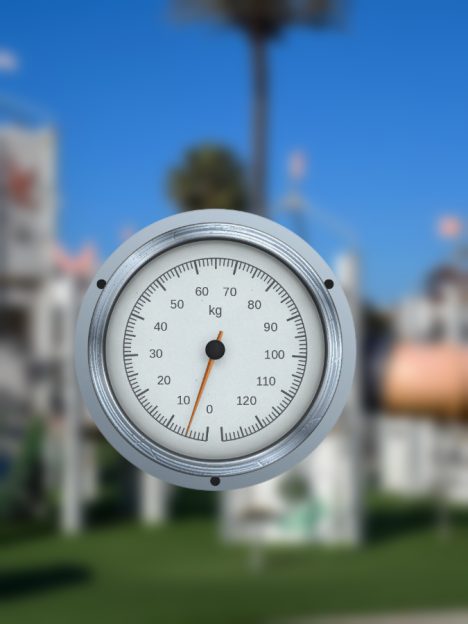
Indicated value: 5 kg
